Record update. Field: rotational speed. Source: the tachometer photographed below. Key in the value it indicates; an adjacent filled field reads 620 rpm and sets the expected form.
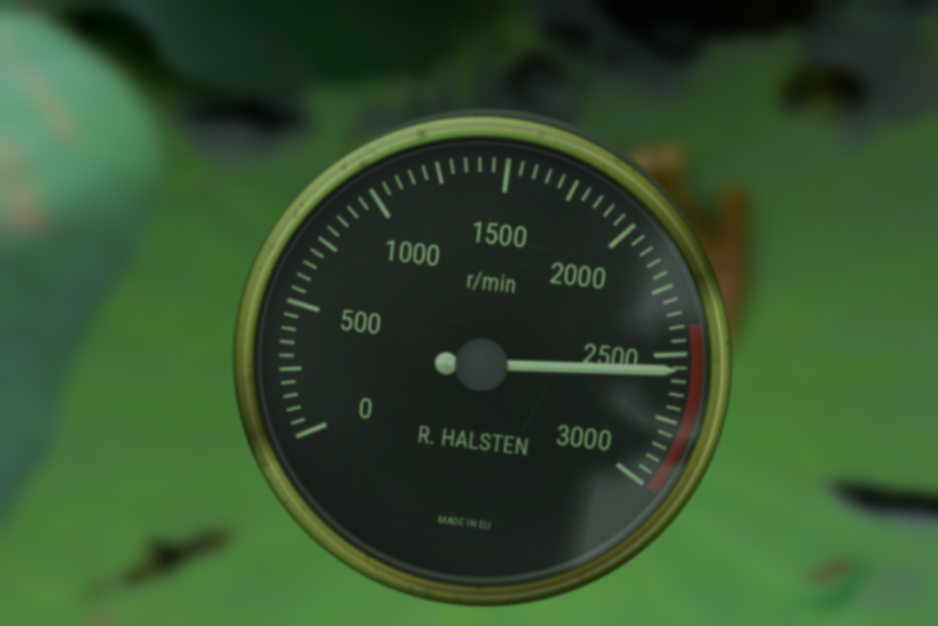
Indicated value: 2550 rpm
